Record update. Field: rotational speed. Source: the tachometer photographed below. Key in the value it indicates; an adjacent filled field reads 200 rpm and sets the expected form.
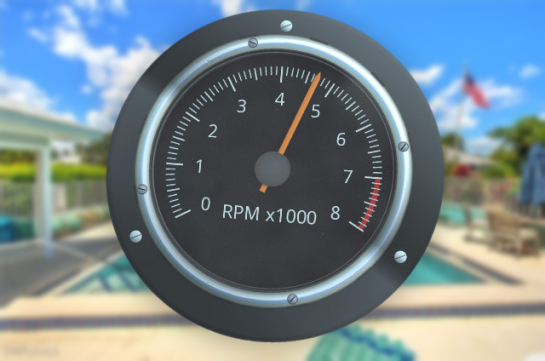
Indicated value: 4700 rpm
